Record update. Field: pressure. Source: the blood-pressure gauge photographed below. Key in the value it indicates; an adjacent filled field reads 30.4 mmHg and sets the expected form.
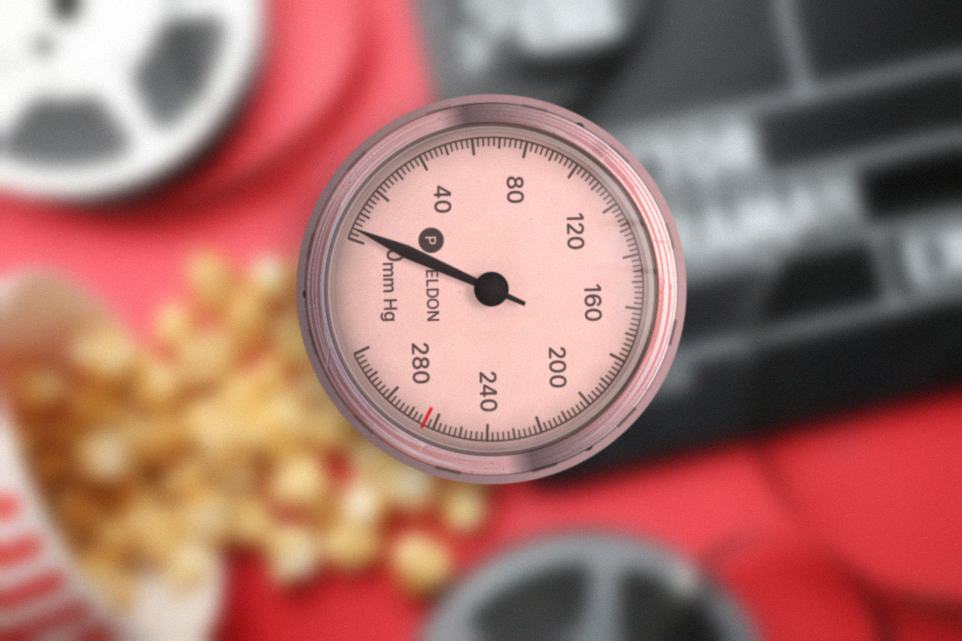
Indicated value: 4 mmHg
